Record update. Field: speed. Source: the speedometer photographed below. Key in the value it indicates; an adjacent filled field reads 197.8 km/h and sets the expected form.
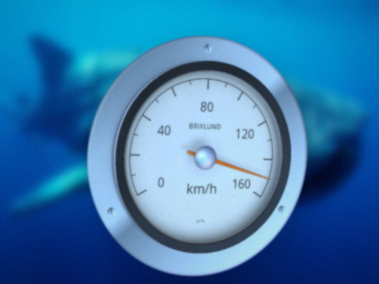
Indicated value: 150 km/h
